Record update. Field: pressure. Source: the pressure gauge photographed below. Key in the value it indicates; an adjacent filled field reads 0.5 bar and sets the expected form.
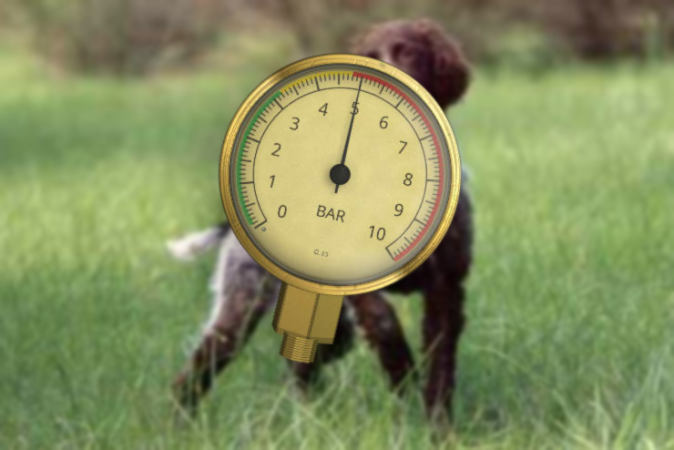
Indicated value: 5 bar
